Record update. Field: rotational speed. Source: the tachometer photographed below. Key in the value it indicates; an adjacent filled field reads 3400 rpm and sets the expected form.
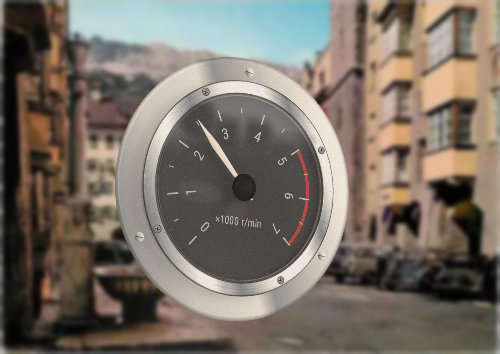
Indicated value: 2500 rpm
